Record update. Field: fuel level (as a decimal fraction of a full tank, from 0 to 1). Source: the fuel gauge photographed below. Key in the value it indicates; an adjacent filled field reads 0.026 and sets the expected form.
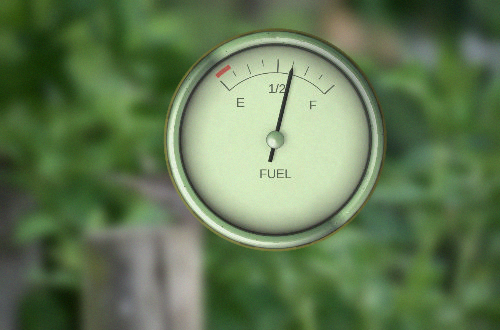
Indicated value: 0.625
